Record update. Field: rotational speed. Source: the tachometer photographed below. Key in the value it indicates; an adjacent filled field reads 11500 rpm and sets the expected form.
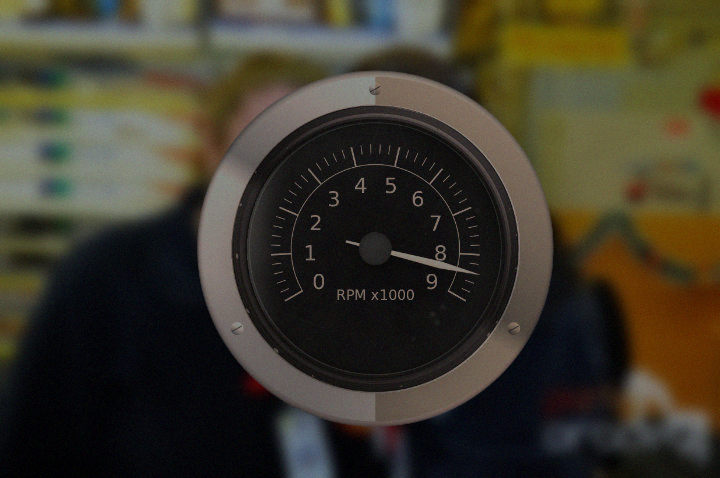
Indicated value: 8400 rpm
